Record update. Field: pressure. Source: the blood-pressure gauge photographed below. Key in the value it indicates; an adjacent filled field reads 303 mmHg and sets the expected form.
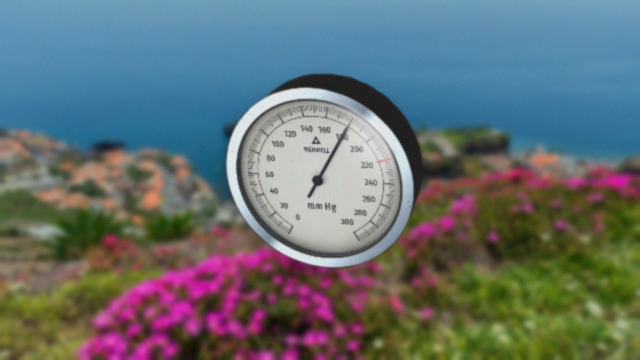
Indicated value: 180 mmHg
